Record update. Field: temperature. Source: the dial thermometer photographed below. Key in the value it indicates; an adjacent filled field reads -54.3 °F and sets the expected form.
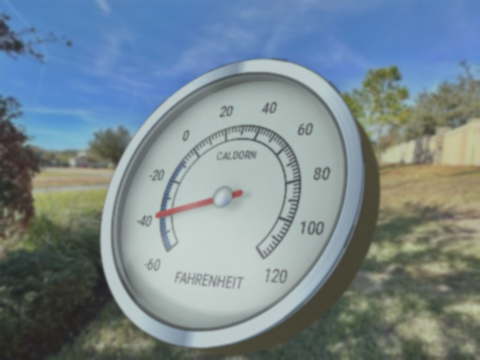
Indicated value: -40 °F
